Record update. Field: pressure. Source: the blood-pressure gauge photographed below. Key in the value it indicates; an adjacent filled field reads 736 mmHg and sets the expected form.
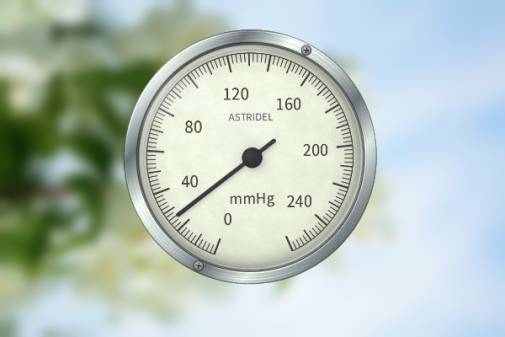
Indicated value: 26 mmHg
